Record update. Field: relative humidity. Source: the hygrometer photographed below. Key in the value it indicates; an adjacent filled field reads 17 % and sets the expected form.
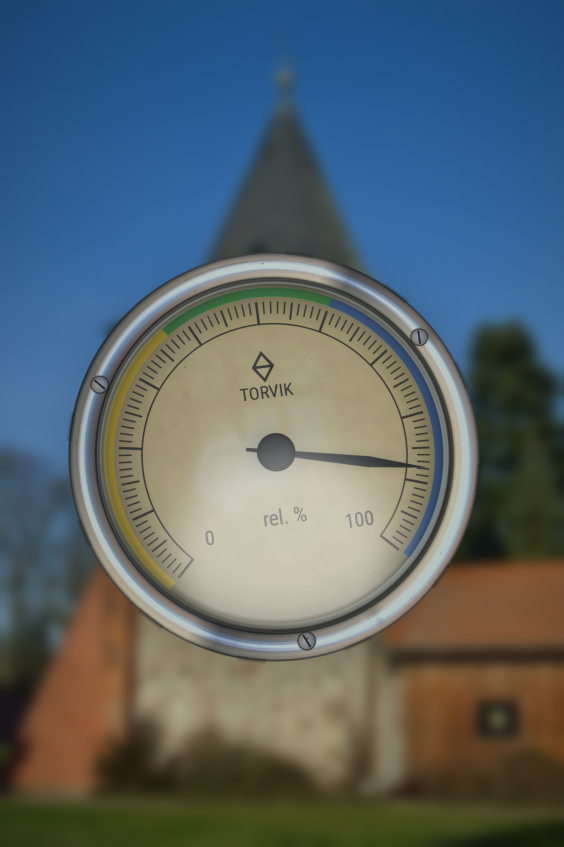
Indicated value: 88 %
